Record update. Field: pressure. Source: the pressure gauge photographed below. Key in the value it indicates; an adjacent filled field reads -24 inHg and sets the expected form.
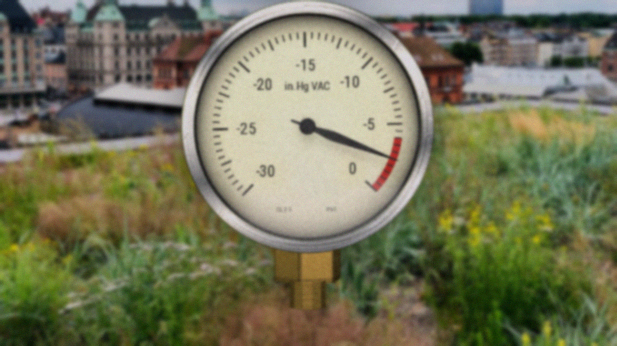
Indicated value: -2.5 inHg
